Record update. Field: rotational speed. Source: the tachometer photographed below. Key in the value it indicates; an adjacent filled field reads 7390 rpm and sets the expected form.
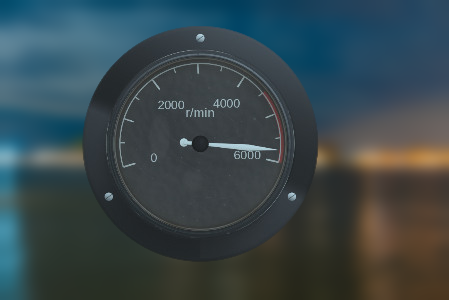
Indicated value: 5750 rpm
